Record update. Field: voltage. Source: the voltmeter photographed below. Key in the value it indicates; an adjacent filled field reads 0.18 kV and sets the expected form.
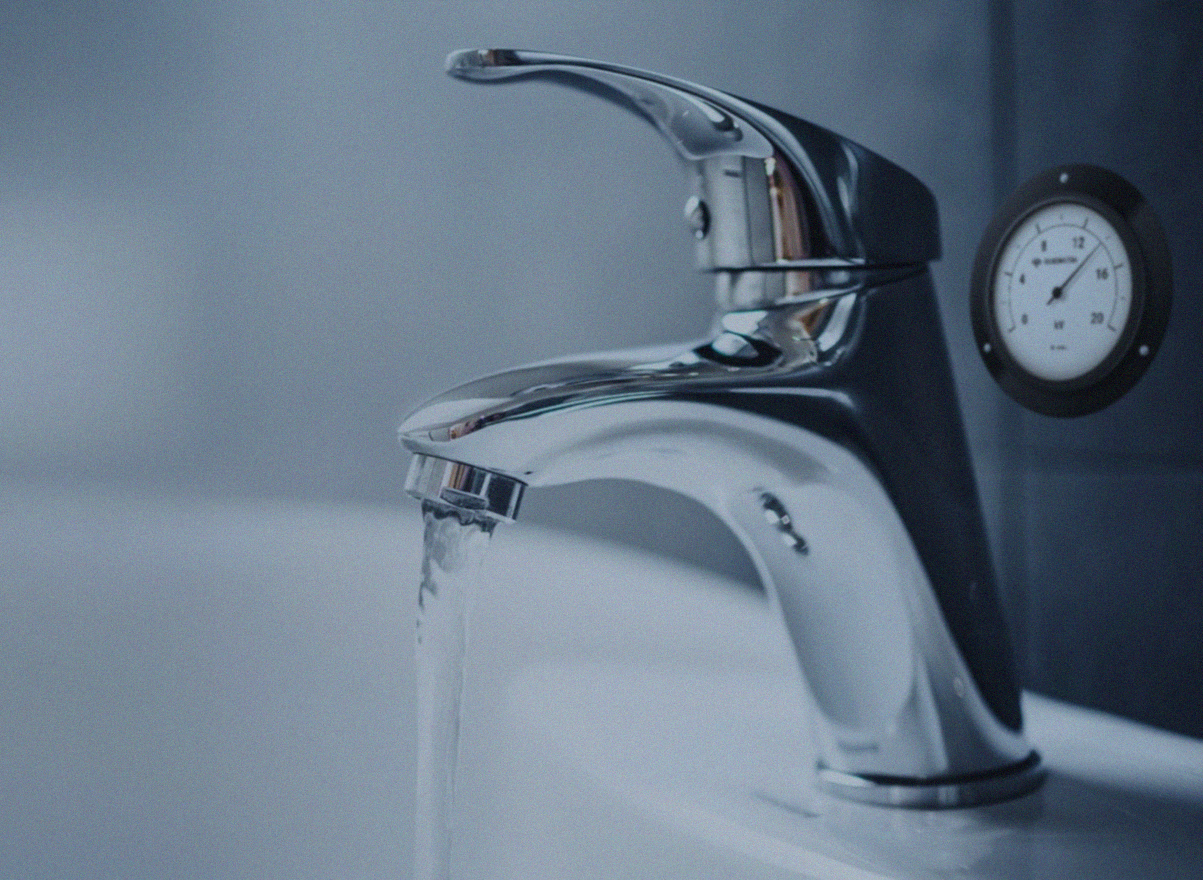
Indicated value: 14 kV
